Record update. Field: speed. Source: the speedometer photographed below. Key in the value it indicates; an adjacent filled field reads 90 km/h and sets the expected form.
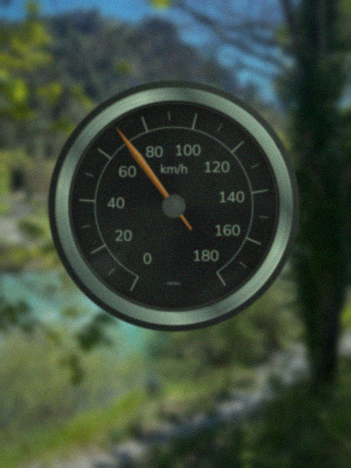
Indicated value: 70 km/h
